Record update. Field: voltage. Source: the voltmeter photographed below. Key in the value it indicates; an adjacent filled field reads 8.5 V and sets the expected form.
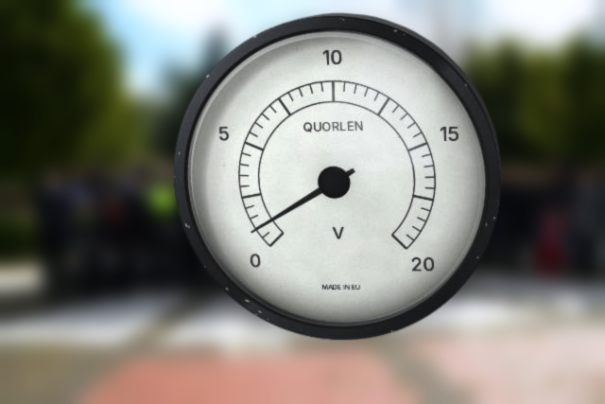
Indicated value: 1 V
